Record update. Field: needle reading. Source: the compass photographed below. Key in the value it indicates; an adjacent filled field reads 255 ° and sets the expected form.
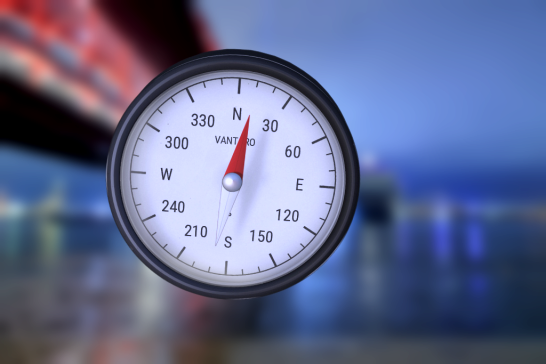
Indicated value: 10 °
